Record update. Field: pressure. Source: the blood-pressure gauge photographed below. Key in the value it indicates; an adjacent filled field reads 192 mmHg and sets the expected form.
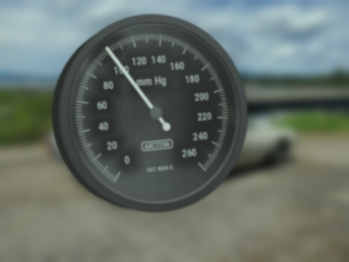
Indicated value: 100 mmHg
